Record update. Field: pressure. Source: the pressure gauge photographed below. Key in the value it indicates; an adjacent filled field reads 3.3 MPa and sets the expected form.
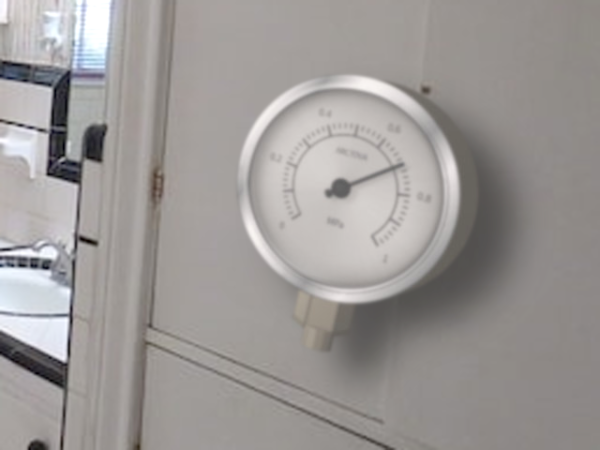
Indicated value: 0.7 MPa
